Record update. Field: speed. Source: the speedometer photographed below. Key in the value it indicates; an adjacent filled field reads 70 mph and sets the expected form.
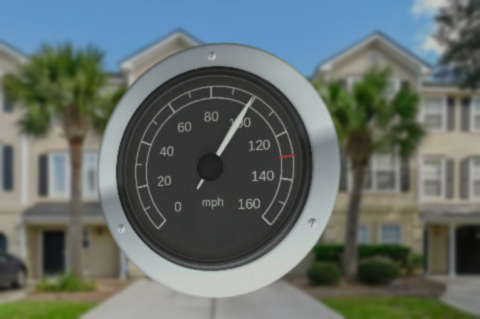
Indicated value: 100 mph
